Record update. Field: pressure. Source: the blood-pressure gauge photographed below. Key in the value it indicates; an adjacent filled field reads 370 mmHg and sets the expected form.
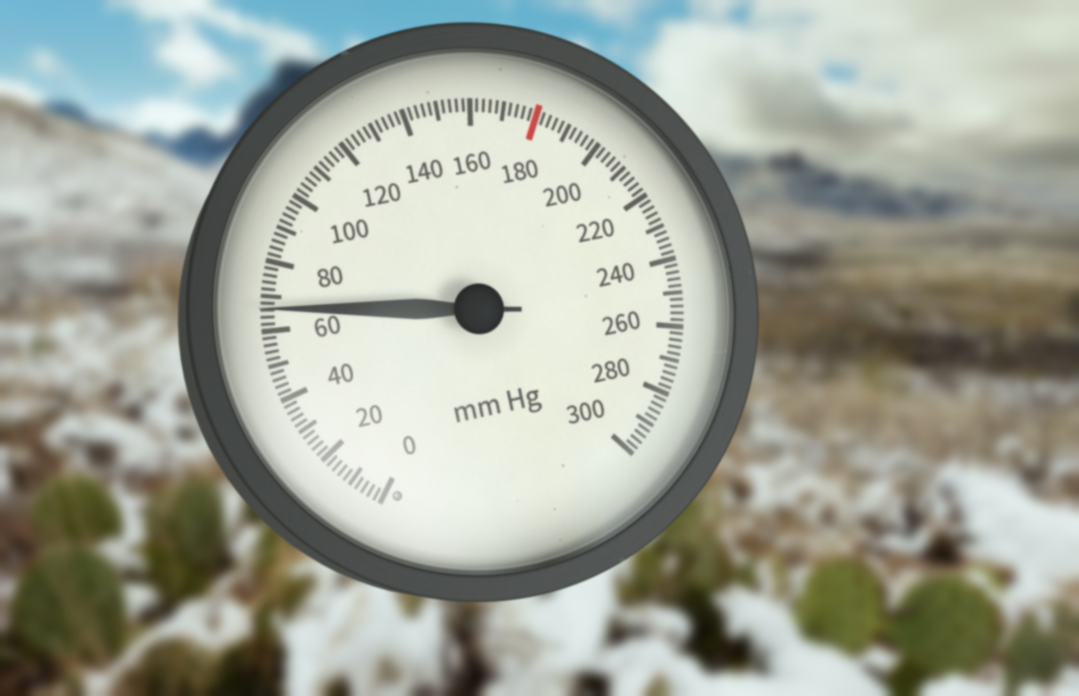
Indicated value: 66 mmHg
